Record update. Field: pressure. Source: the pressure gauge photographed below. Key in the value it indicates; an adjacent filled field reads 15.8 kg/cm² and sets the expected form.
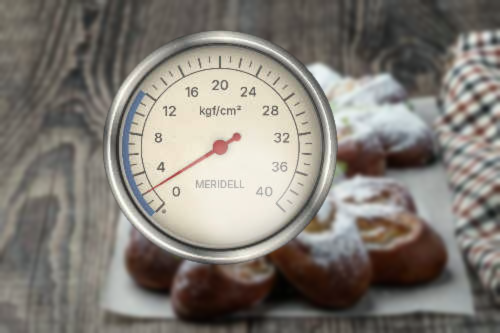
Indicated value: 2 kg/cm²
